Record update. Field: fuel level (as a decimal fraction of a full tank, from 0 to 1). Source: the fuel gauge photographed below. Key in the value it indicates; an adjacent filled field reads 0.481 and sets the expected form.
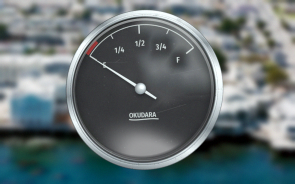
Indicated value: 0
